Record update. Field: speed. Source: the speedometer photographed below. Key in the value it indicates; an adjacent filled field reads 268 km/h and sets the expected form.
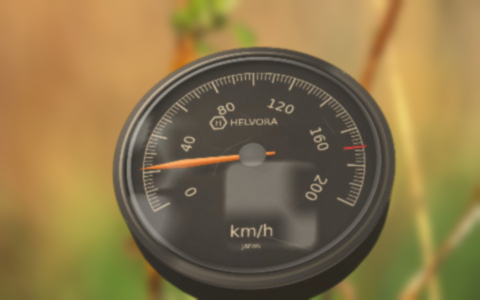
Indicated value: 20 km/h
